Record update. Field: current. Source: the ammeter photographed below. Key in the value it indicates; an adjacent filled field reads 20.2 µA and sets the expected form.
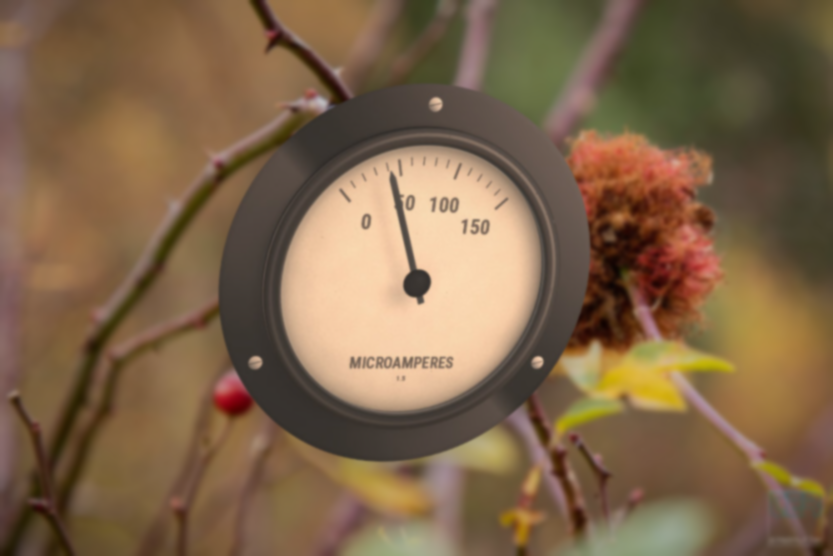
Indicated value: 40 µA
